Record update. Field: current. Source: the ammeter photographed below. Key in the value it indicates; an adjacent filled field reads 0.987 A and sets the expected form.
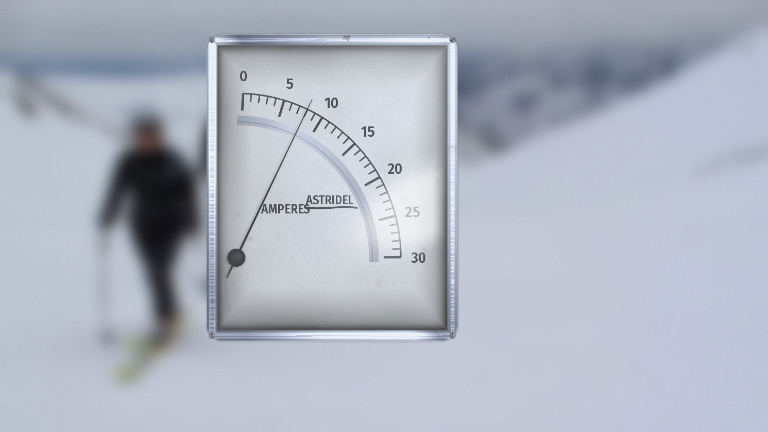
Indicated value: 8 A
